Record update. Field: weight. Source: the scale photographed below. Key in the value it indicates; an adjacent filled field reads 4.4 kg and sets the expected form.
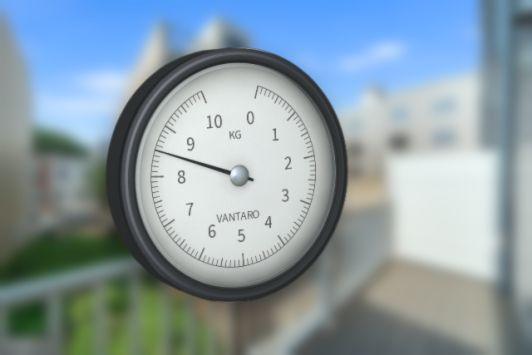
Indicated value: 8.5 kg
